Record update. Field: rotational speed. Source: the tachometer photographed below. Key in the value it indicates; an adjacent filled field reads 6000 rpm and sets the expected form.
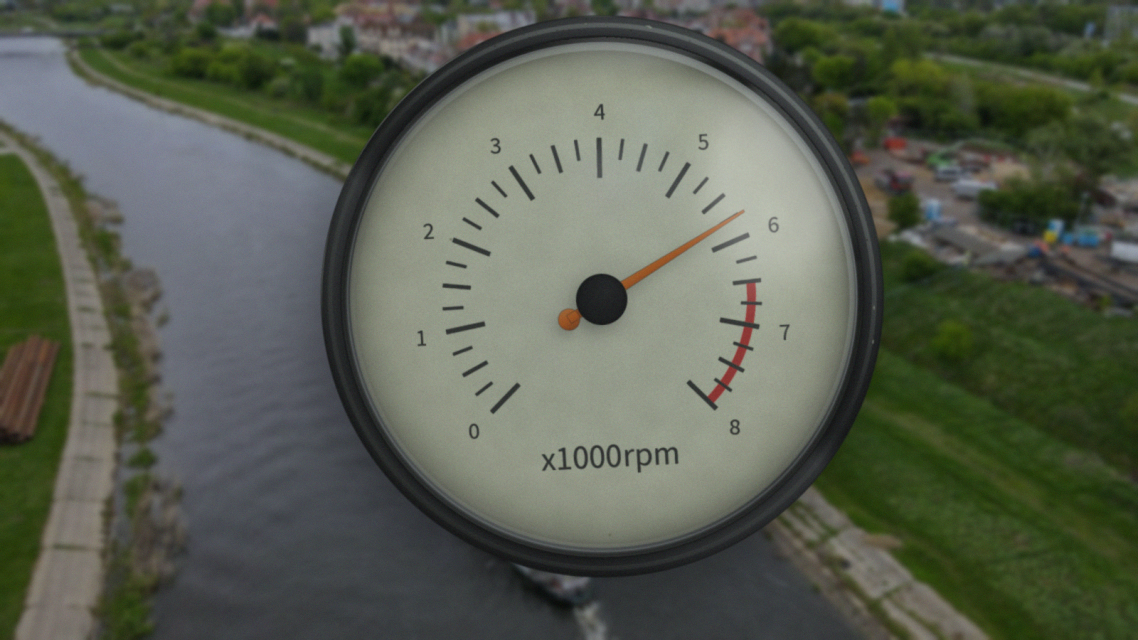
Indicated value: 5750 rpm
